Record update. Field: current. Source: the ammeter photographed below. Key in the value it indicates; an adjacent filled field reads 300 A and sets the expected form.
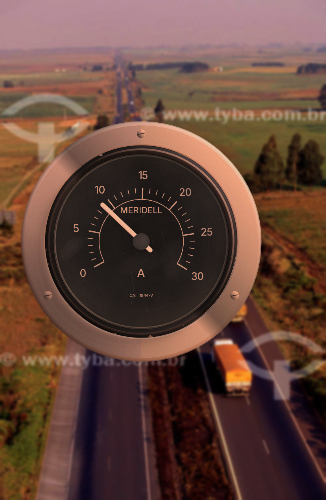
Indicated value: 9 A
